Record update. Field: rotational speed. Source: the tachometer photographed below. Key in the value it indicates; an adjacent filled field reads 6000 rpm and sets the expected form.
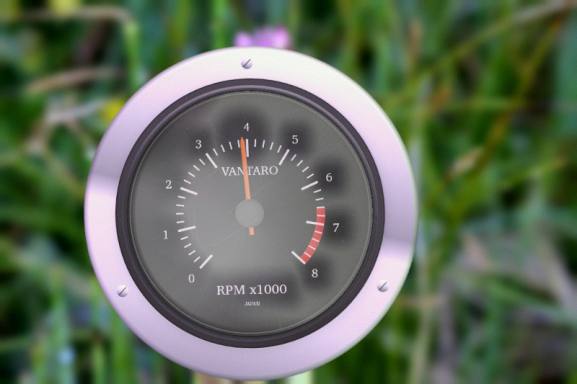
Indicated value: 3900 rpm
